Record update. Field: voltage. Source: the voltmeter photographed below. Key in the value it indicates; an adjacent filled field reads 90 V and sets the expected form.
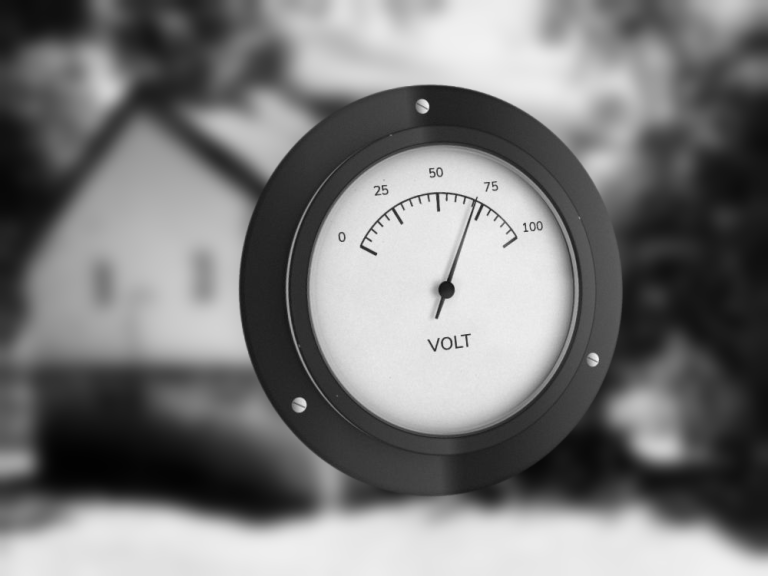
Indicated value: 70 V
